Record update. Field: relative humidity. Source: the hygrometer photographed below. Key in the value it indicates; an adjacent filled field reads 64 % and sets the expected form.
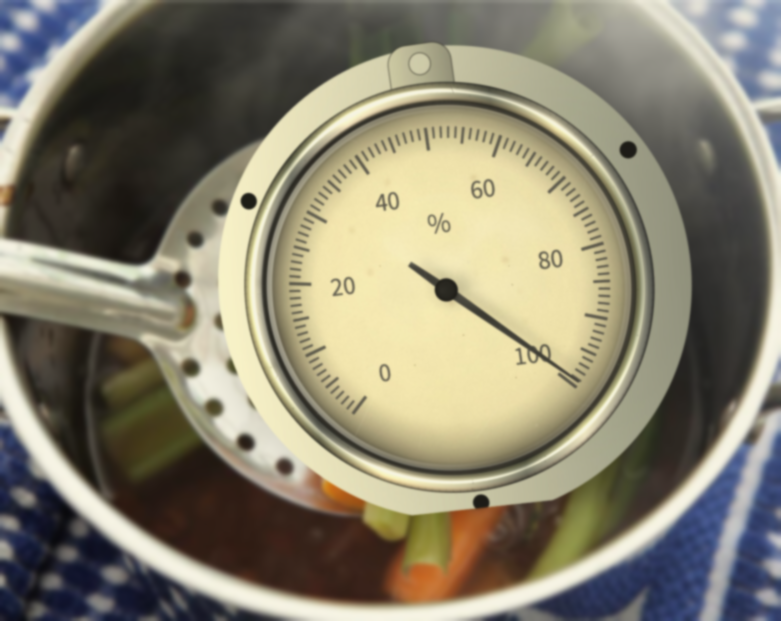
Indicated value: 99 %
